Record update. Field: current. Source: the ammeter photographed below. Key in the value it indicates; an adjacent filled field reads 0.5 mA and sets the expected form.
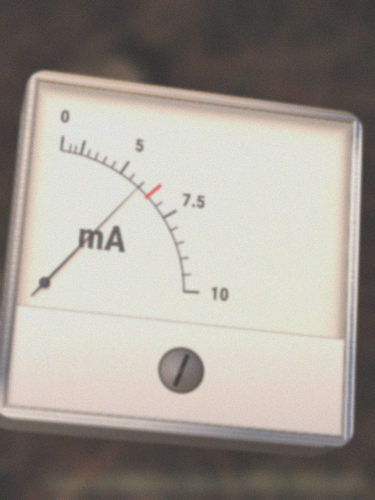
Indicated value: 6 mA
